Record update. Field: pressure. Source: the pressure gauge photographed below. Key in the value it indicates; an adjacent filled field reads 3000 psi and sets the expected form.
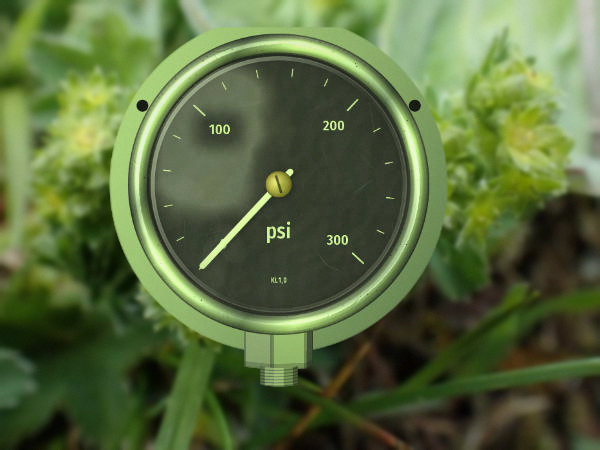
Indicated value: 0 psi
